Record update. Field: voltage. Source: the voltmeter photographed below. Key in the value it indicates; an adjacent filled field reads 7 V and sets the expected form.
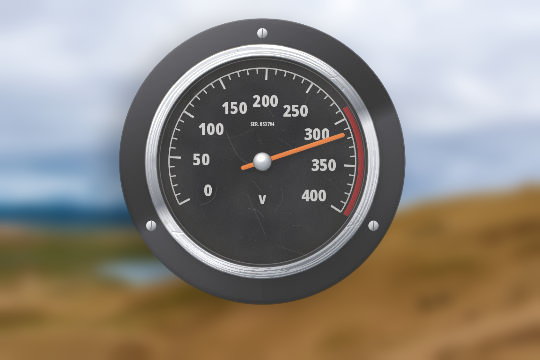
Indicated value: 315 V
